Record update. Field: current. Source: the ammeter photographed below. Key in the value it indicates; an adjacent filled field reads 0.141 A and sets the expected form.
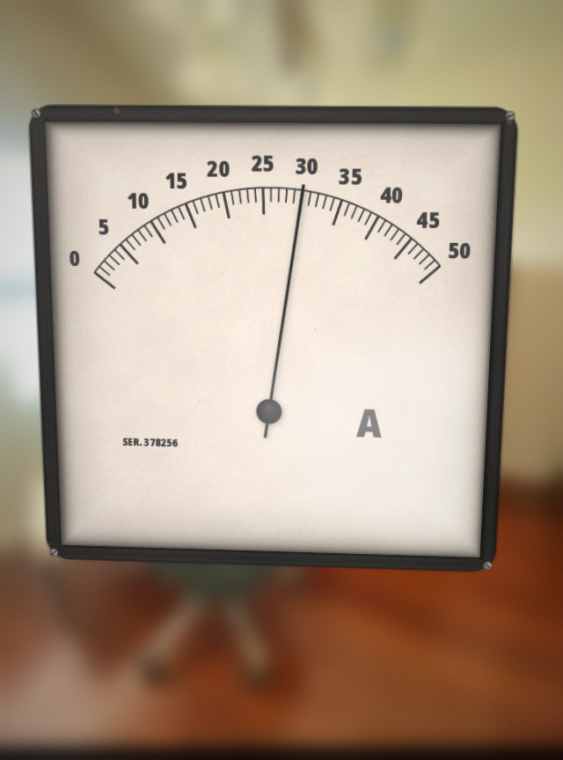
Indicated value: 30 A
